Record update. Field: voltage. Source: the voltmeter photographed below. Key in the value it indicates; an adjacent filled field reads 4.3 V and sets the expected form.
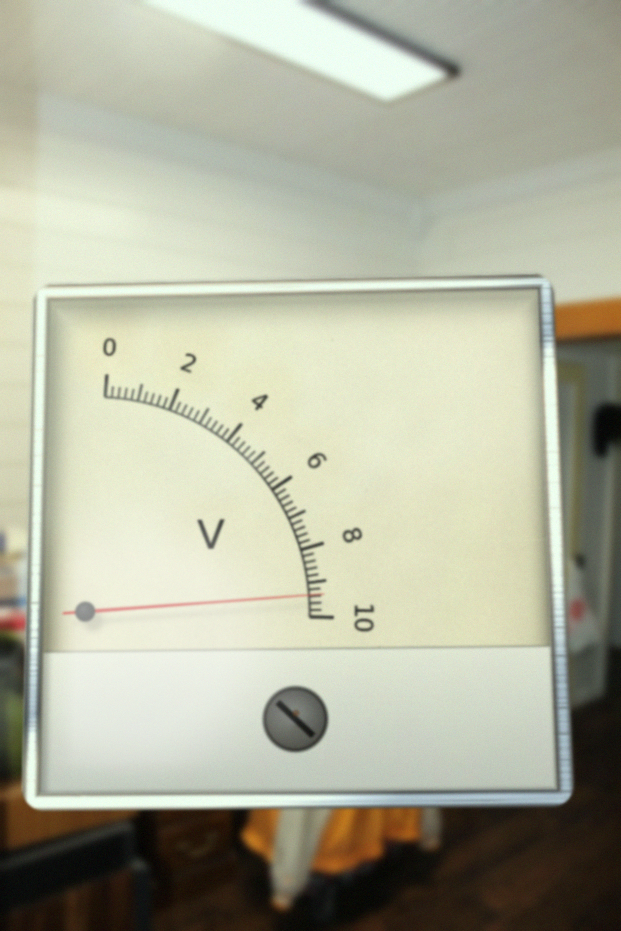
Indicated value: 9.4 V
